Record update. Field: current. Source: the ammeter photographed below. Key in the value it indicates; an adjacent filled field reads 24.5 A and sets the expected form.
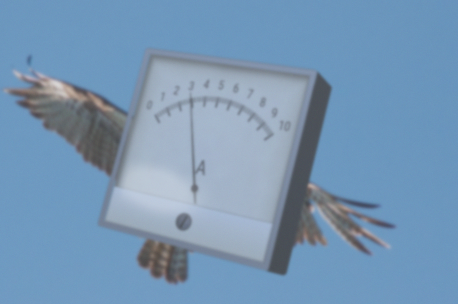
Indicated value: 3 A
